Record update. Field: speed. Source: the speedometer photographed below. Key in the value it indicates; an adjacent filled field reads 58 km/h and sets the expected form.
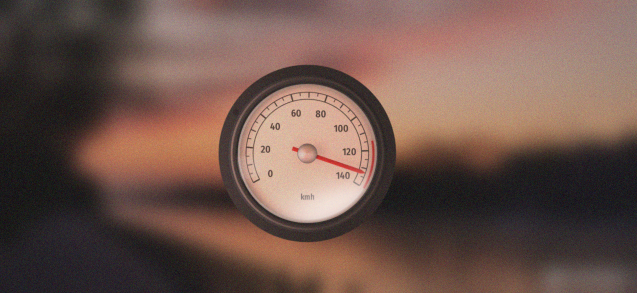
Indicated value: 132.5 km/h
